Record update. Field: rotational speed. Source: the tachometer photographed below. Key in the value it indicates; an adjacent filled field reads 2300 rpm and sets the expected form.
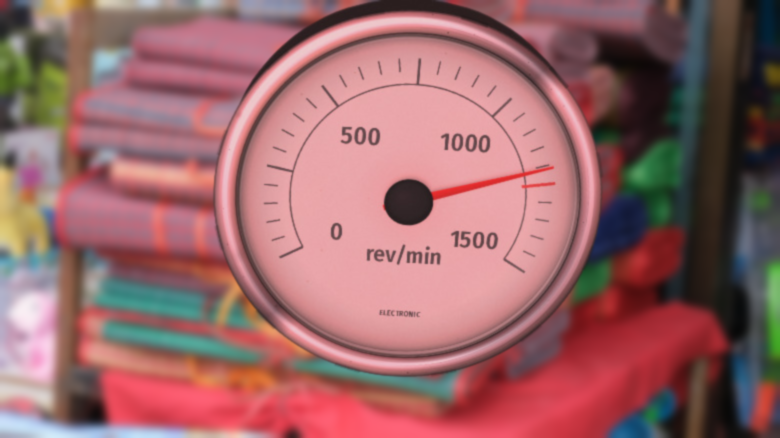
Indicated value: 1200 rpm
